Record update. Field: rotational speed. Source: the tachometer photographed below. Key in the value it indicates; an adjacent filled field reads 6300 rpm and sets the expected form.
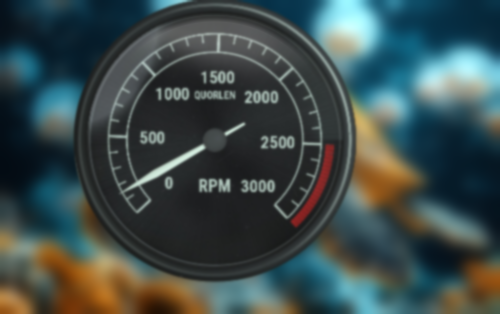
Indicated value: 150 rpm
